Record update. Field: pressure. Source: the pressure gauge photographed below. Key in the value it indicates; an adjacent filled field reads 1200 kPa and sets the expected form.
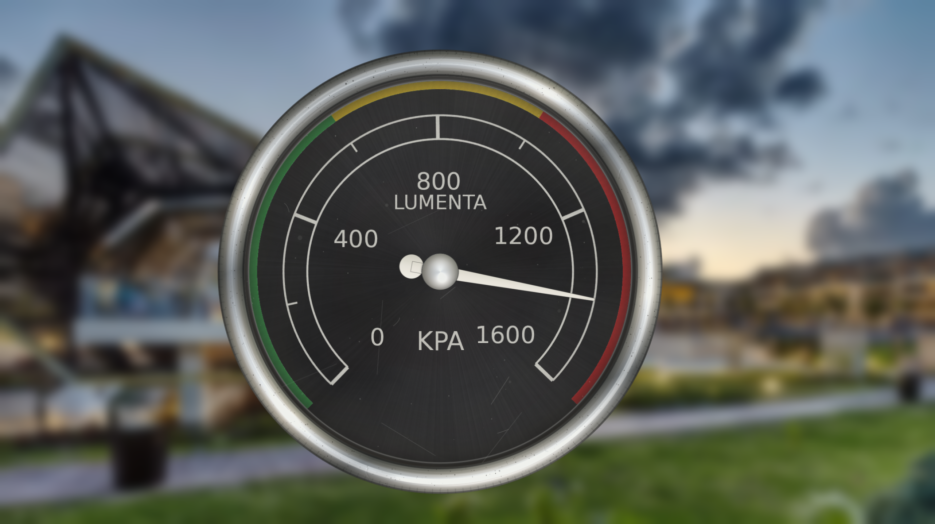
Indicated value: 1400 kPa
